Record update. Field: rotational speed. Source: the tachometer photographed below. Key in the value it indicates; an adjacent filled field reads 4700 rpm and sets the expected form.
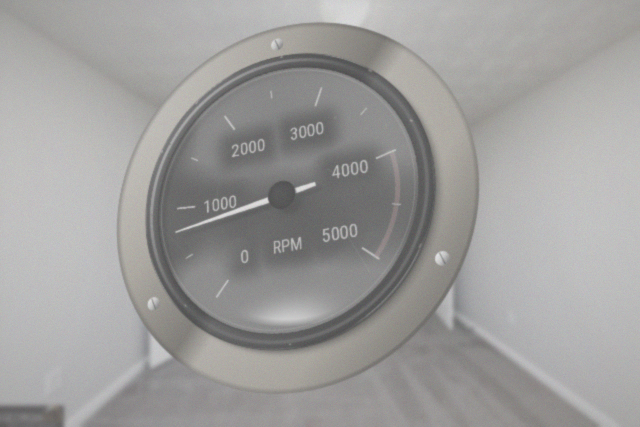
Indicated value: 750 rpm
